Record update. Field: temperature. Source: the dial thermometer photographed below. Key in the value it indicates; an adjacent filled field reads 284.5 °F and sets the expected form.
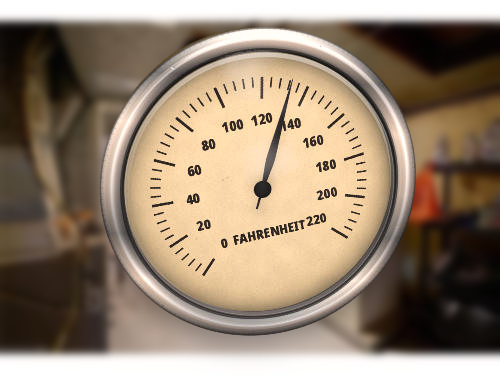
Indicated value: 132 °F
